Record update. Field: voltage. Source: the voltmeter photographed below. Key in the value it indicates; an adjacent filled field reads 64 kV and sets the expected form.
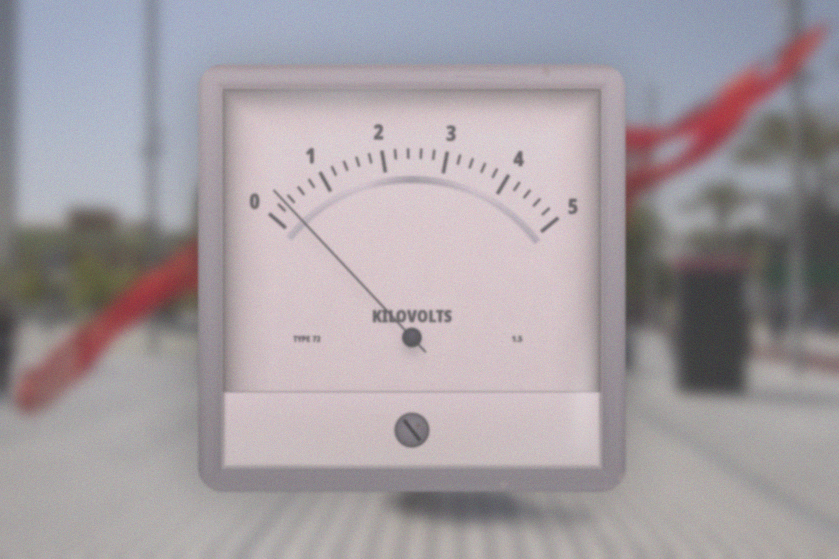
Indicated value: 0.3 kV
